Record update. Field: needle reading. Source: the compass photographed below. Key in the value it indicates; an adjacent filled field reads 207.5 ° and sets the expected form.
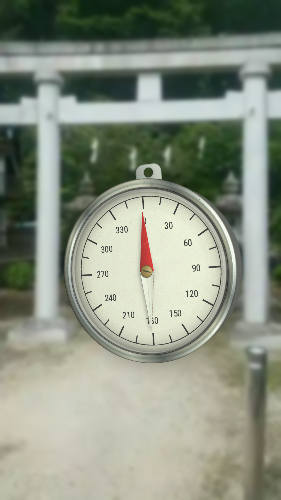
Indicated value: 0 °
